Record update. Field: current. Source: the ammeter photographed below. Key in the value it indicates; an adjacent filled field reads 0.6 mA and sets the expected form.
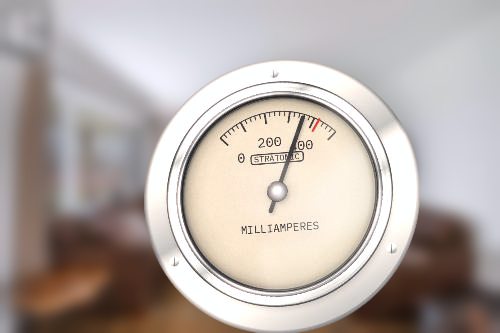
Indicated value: 360 mA
